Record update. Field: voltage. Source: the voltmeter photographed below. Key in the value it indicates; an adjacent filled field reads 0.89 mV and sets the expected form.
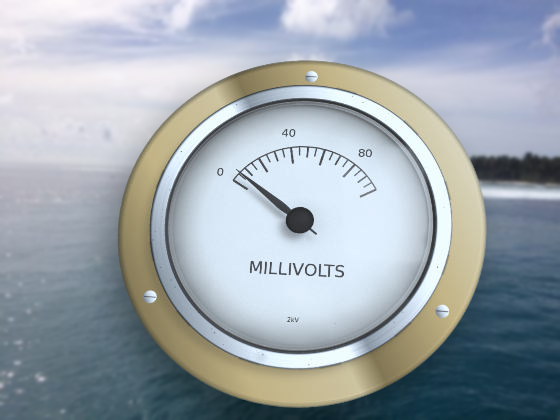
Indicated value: 5 mV
